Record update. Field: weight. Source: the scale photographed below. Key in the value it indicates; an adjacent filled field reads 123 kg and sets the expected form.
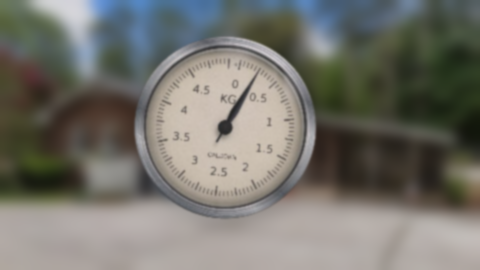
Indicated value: 0.25 kg
